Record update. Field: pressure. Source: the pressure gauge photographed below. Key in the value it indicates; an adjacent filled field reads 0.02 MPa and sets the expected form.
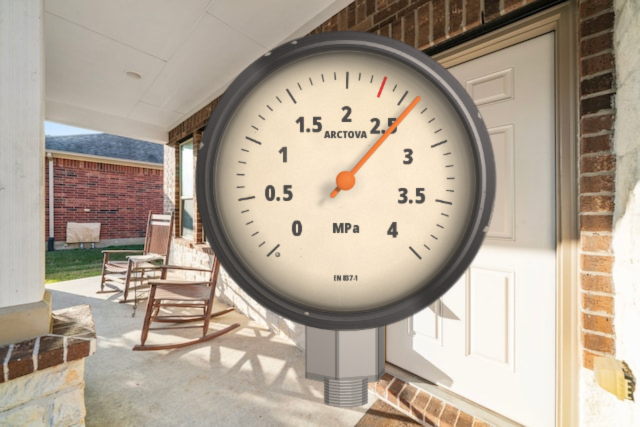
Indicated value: 2.6 MPa
